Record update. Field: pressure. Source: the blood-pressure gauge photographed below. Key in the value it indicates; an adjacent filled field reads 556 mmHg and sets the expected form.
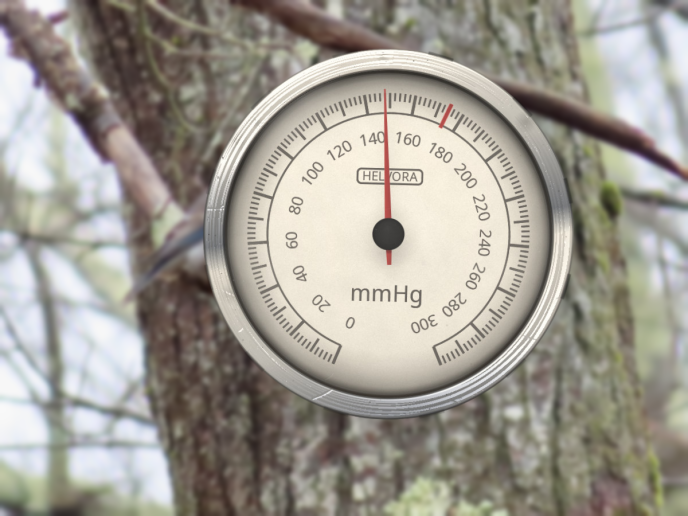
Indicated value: 148 mmHg
